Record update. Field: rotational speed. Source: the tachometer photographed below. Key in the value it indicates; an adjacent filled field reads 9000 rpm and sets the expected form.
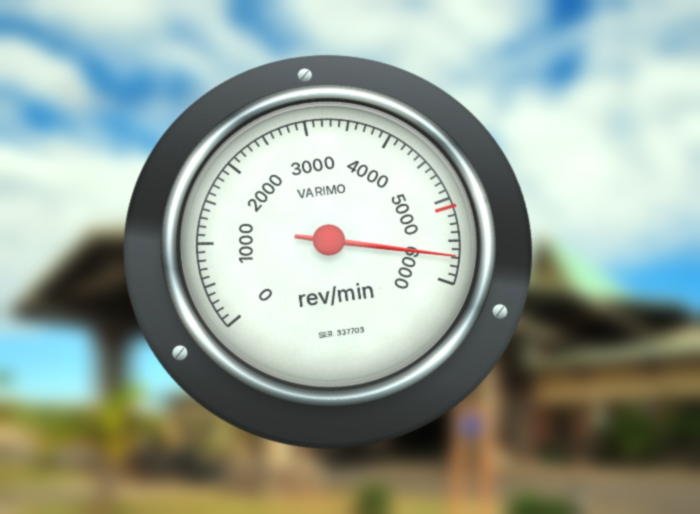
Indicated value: 5700 rpm
